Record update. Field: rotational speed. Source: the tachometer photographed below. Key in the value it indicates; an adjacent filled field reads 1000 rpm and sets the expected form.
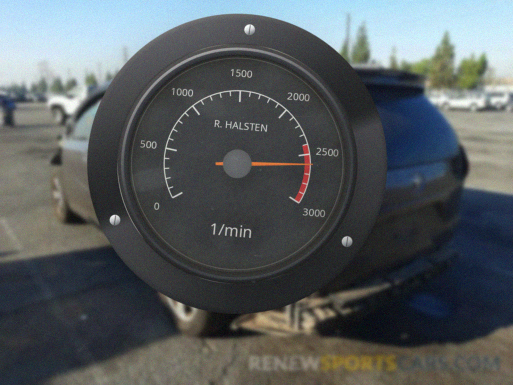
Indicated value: 2600 rpm
